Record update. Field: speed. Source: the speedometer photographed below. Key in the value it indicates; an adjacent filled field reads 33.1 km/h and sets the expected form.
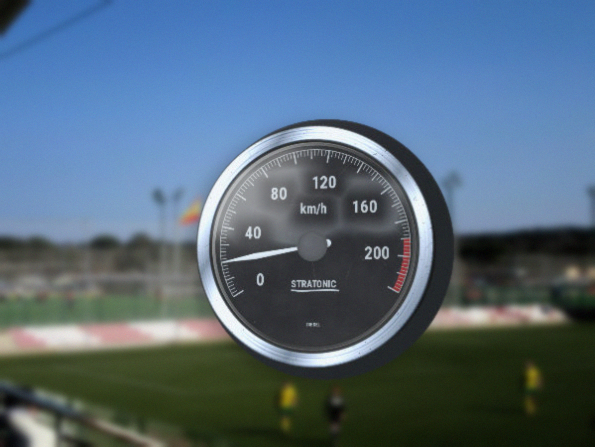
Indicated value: 20 km/h
